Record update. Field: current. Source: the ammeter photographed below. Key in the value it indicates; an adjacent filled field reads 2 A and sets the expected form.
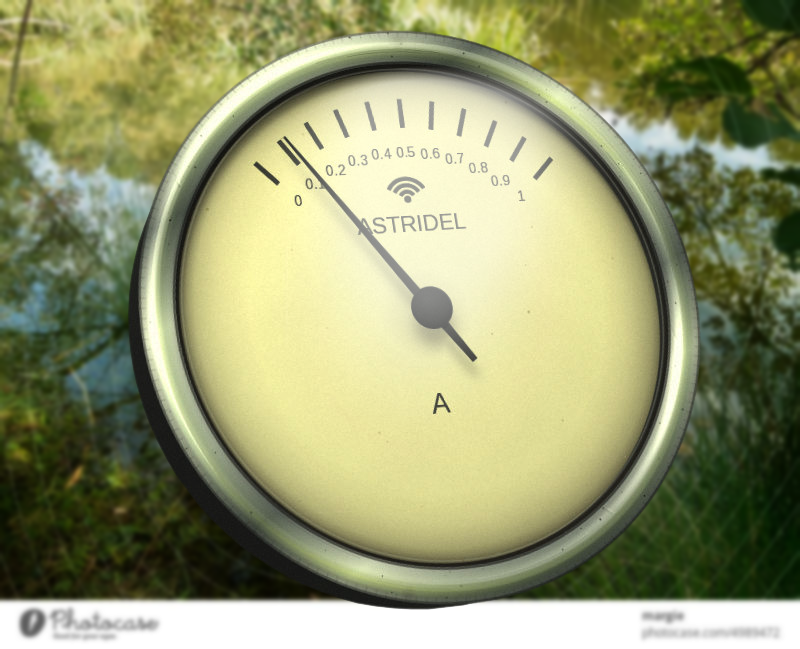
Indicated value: 0.1 A
